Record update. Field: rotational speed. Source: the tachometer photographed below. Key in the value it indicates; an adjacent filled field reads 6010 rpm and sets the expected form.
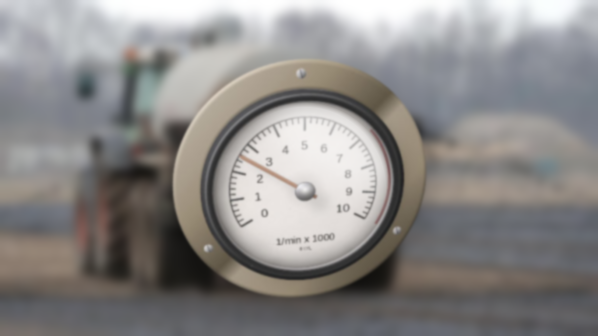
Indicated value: 2600 rpm
